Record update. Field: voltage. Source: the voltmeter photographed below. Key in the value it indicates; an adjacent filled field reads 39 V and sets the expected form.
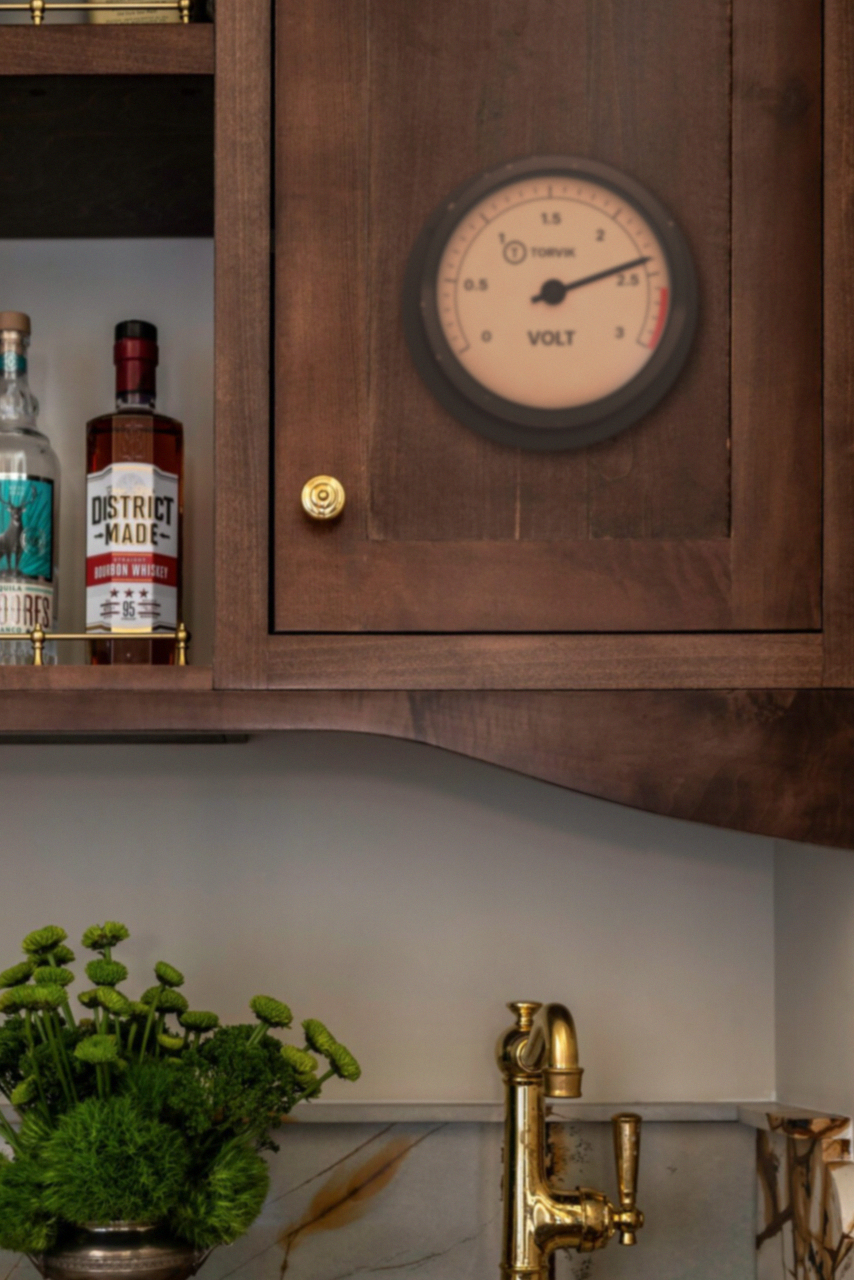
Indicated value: 2.4 V
